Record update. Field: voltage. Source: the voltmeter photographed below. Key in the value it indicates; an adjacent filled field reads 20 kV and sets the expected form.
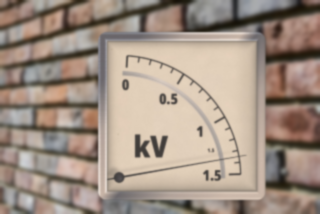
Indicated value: 1.35 kV
